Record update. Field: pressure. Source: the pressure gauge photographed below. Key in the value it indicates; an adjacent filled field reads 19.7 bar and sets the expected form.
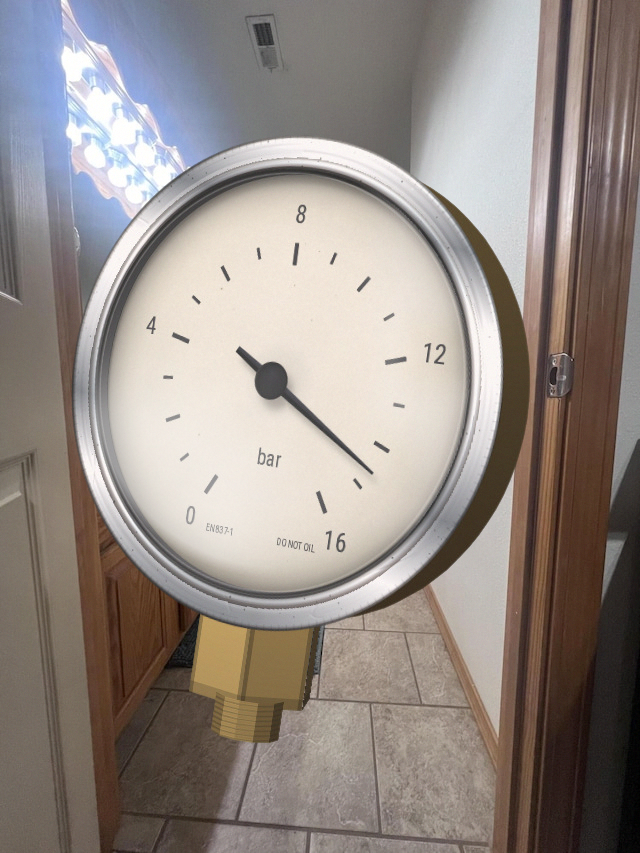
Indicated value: 14.5 bar
